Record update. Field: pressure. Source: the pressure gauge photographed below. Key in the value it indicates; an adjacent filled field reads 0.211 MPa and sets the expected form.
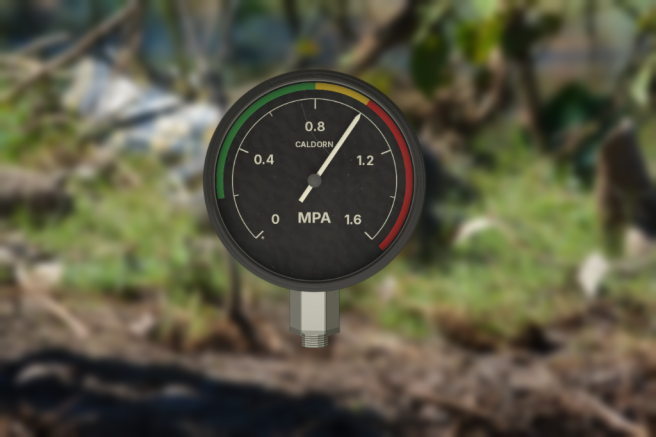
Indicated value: 1 MPa
